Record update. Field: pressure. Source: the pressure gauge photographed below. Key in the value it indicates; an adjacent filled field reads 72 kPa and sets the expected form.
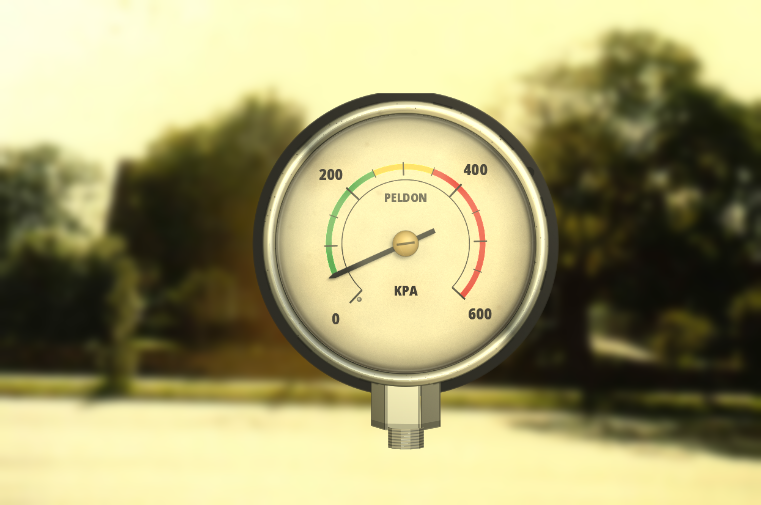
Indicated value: 50 kPa
